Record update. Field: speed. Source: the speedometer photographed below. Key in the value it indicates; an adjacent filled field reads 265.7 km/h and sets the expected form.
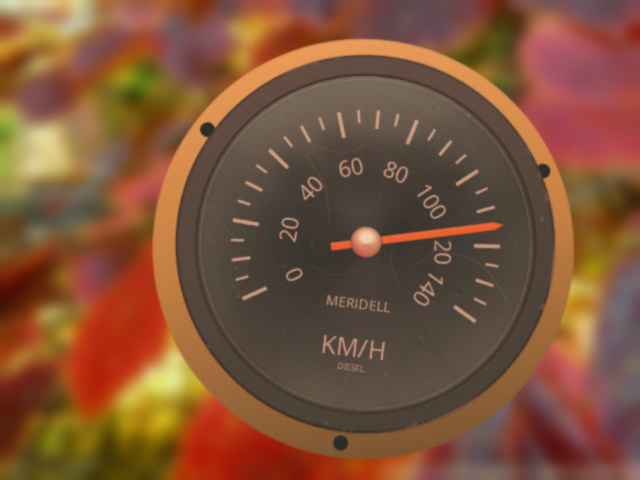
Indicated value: 115 km/h
